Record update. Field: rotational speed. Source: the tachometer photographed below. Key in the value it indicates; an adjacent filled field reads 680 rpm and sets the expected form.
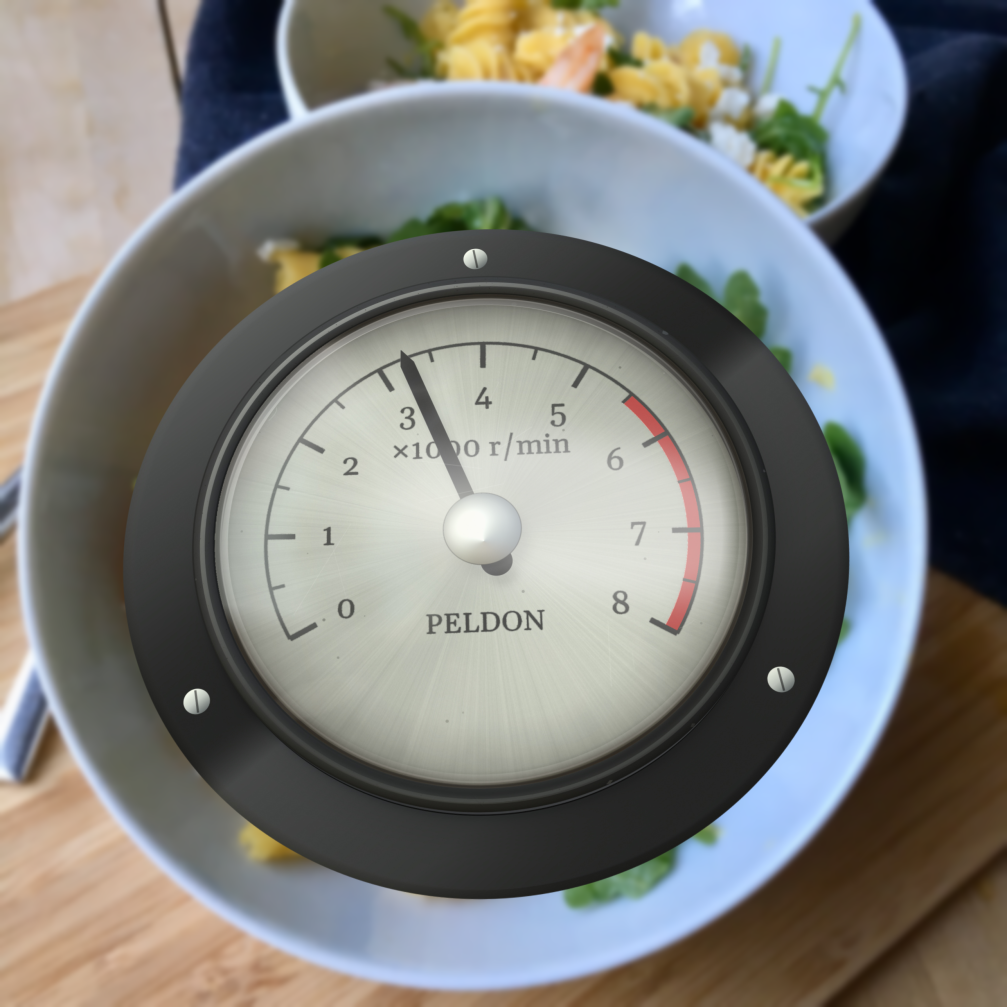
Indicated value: 3250 rpm
